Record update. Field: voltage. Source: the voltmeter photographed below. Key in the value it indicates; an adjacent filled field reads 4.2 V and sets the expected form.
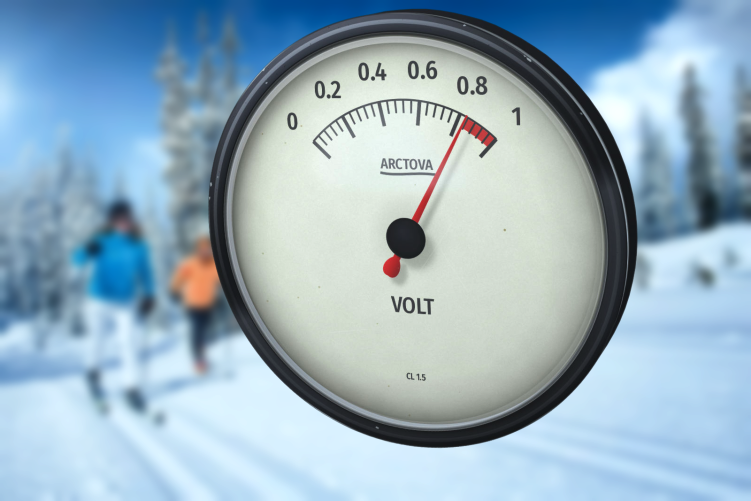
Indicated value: 0.84 V
